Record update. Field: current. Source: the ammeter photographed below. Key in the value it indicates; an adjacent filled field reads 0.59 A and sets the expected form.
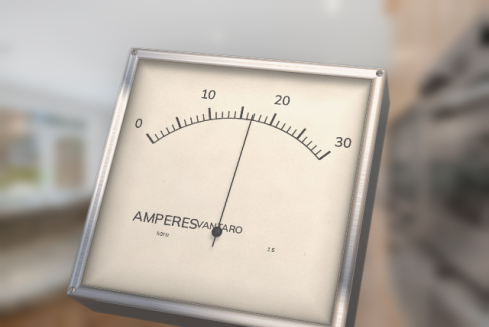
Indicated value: 17 A
